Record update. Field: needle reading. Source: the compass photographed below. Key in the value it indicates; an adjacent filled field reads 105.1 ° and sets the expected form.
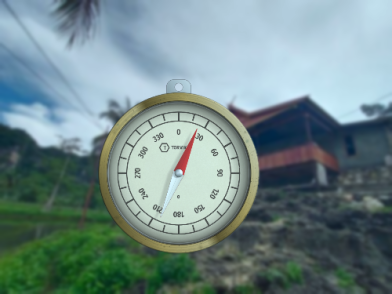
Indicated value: 22.5 °
